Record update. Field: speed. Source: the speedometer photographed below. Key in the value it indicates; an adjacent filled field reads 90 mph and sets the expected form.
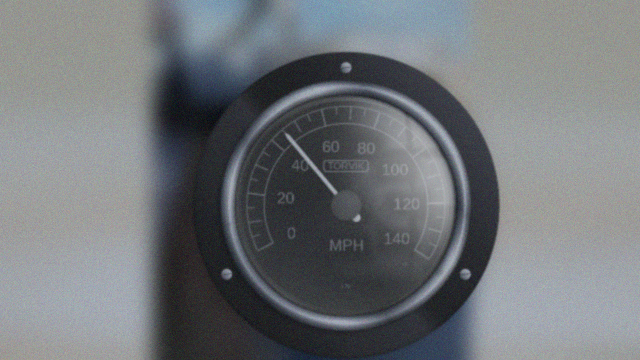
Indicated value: 45 mph
